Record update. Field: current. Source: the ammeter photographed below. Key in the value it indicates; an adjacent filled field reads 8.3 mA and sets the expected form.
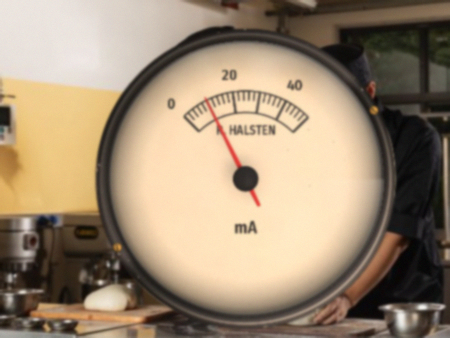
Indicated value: 10 mA
